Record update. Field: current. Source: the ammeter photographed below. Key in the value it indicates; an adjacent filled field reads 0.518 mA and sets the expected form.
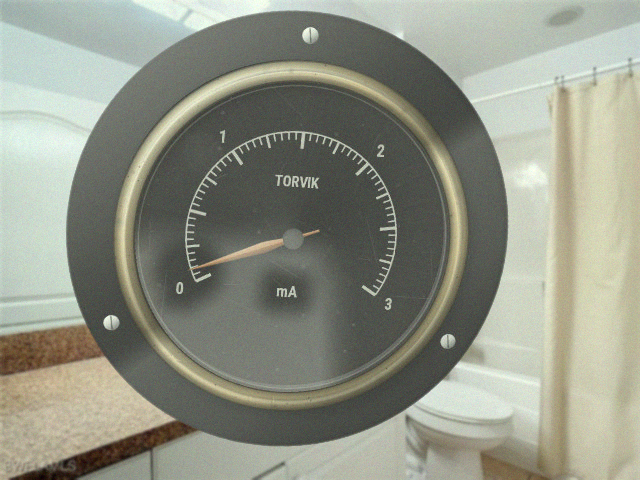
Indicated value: 0.1 mA
